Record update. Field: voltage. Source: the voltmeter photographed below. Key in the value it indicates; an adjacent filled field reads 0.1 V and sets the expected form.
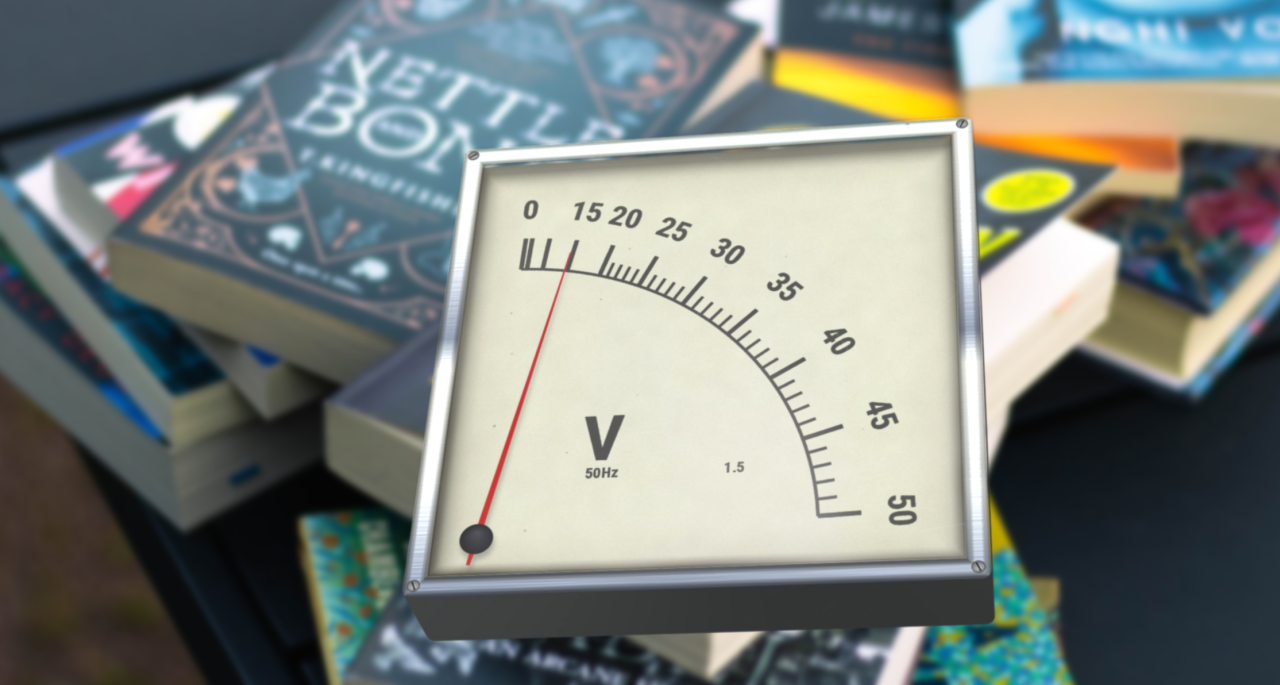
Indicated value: 15 V
